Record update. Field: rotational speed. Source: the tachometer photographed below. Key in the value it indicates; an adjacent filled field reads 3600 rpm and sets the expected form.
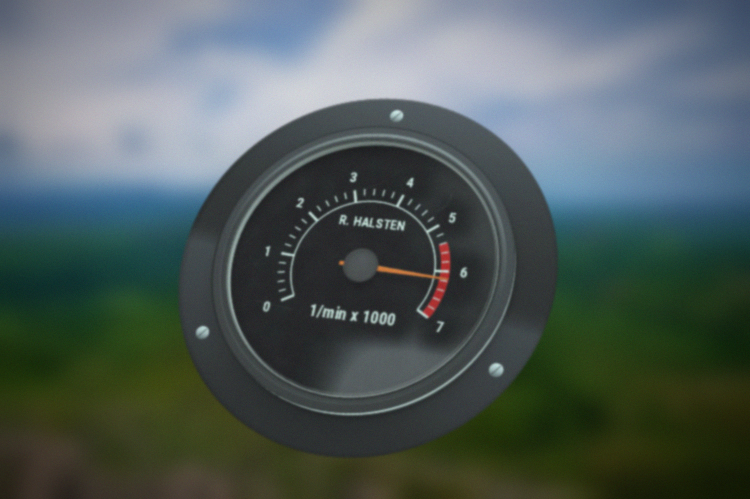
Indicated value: 6200 rpm
